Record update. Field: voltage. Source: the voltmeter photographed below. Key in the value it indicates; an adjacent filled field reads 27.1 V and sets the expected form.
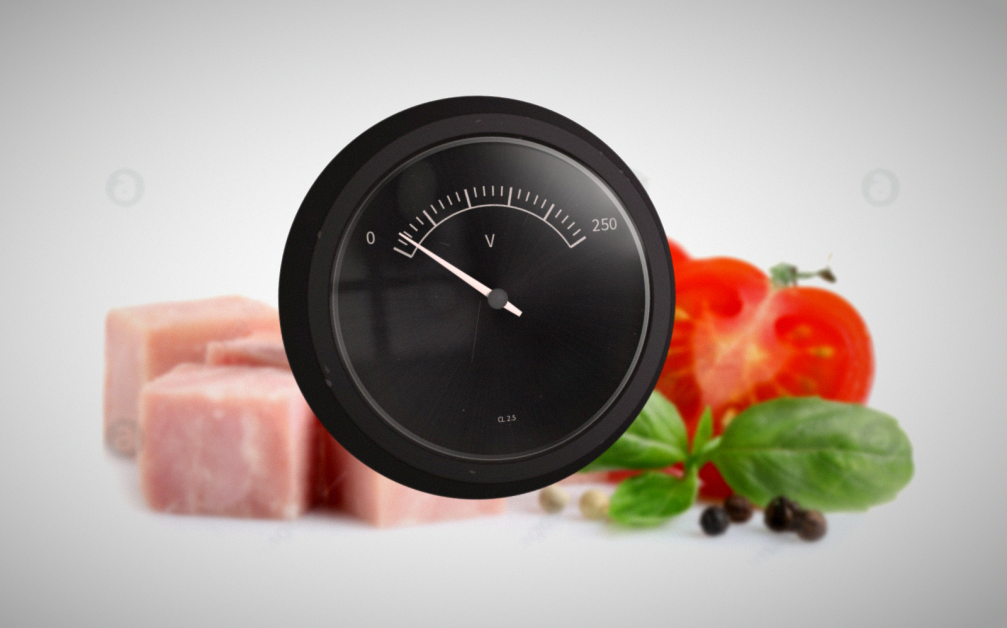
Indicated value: 15 V
